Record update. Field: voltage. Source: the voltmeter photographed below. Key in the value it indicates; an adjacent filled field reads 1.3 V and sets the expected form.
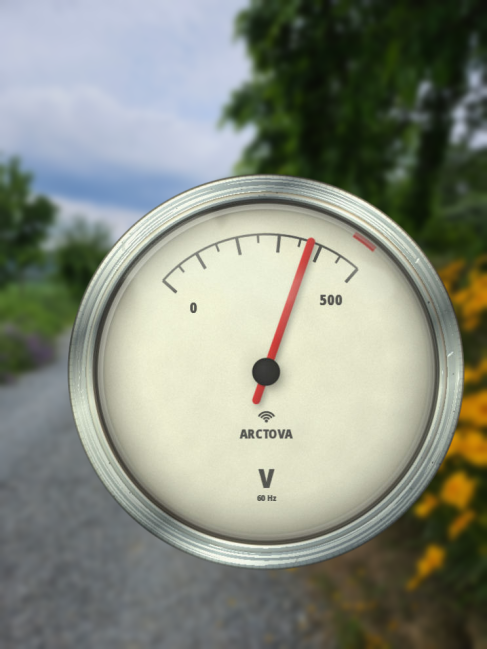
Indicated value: 375 V
